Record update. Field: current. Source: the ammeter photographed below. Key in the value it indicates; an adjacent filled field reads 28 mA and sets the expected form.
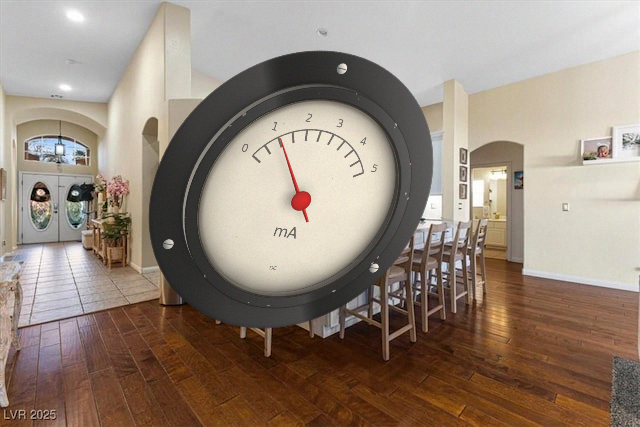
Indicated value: 1 mA
